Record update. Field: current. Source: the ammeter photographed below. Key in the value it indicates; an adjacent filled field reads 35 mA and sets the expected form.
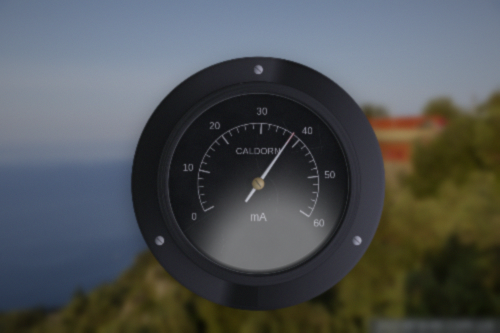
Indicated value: 38 mA
